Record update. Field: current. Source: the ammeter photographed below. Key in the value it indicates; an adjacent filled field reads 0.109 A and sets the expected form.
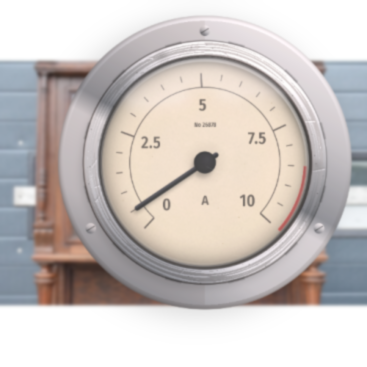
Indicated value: 0.5 A
